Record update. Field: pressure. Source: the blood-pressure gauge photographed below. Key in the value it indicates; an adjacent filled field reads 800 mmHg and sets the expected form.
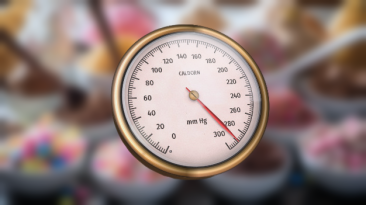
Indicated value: 290 mmHg
